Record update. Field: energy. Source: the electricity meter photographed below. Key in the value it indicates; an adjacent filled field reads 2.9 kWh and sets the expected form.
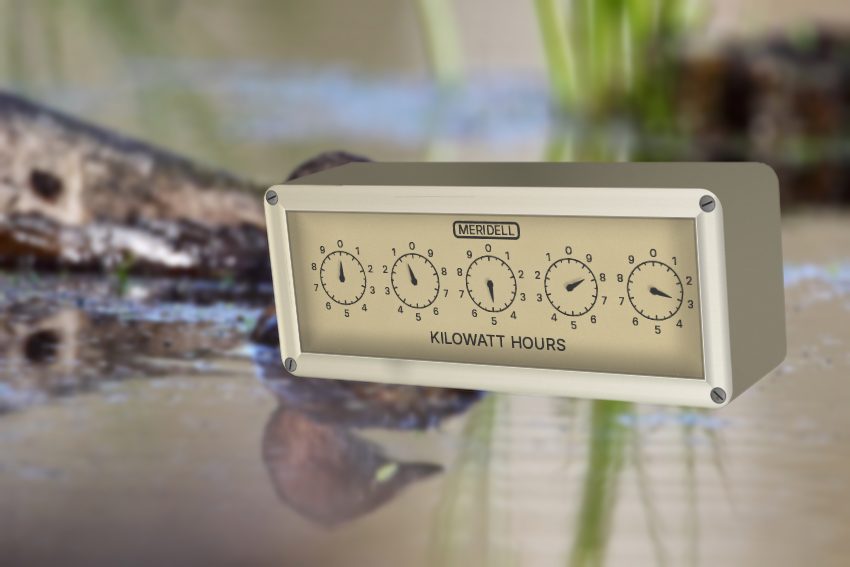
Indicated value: 483 kWh
